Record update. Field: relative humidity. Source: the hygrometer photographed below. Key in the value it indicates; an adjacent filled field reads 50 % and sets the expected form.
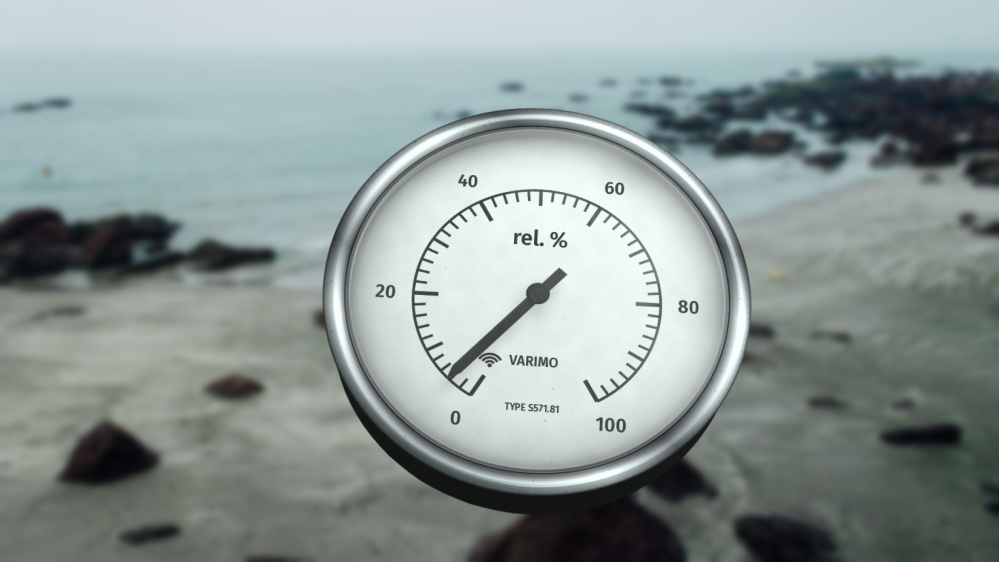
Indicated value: 4 %
